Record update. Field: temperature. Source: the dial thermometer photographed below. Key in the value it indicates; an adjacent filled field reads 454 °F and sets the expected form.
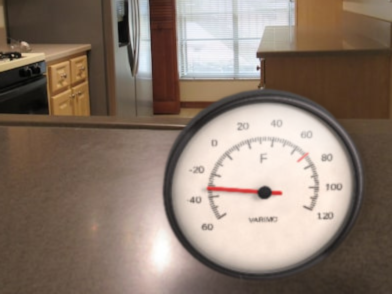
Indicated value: -30 °F
